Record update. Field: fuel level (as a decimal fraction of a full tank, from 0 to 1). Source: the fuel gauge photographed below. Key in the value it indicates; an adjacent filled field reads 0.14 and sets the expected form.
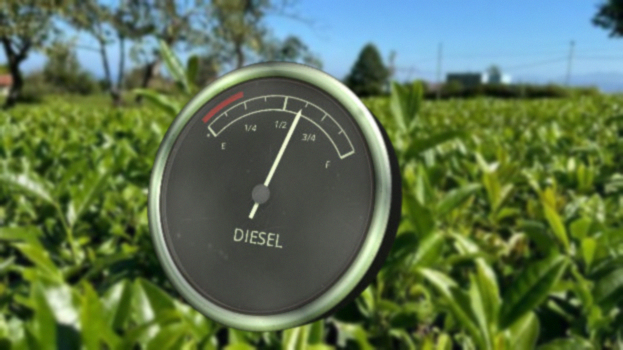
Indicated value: 0.625
